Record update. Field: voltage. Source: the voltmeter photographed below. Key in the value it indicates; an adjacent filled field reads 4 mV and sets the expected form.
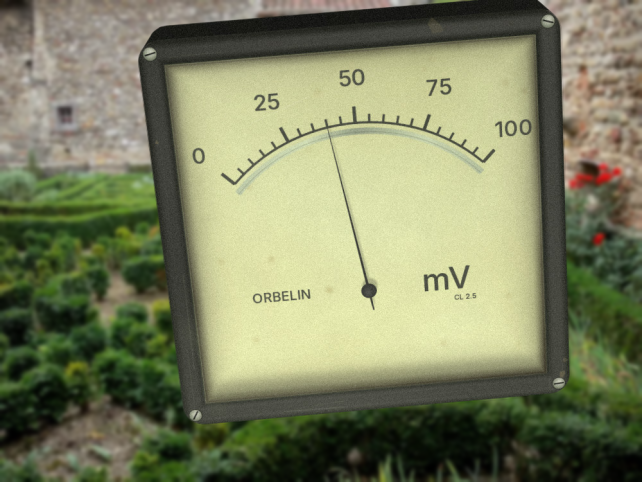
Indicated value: 40 mV
